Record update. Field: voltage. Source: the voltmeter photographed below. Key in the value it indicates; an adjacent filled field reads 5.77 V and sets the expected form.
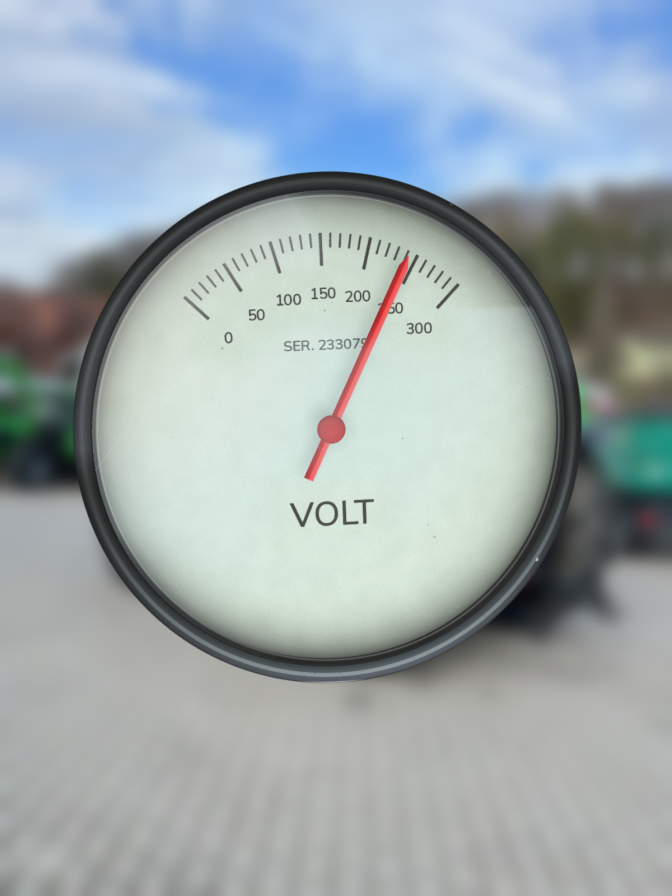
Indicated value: 240 V
